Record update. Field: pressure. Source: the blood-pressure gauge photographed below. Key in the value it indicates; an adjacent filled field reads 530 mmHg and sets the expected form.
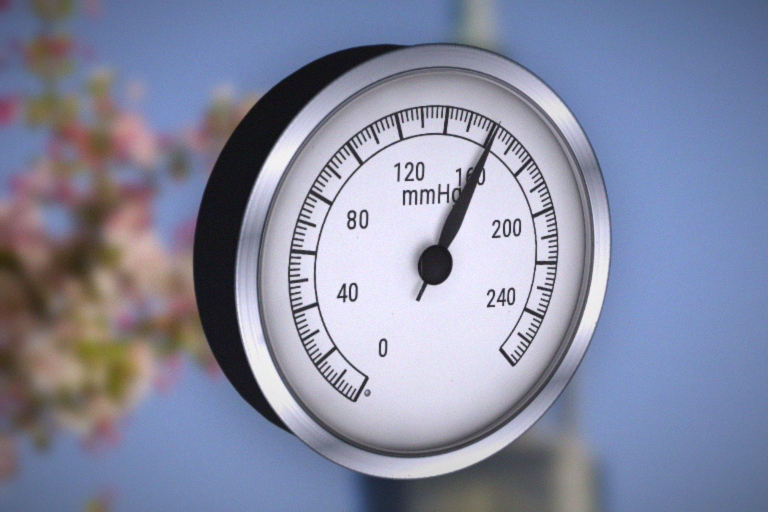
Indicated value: 160 mmHg
